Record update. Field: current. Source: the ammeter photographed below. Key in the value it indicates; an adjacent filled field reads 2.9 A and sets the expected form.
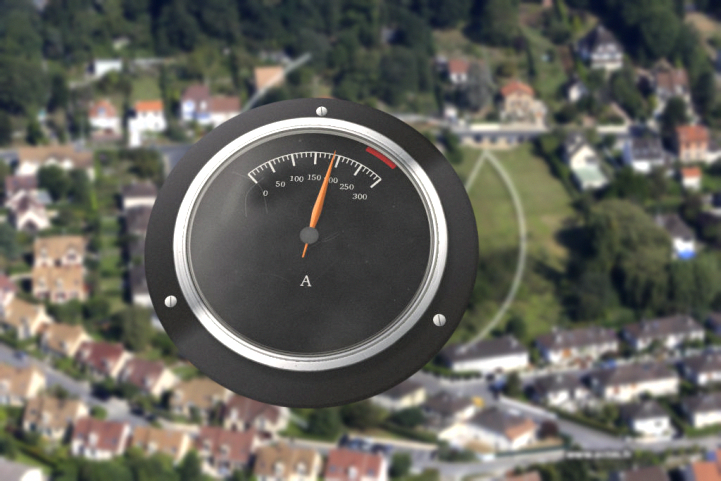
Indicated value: 190 A
